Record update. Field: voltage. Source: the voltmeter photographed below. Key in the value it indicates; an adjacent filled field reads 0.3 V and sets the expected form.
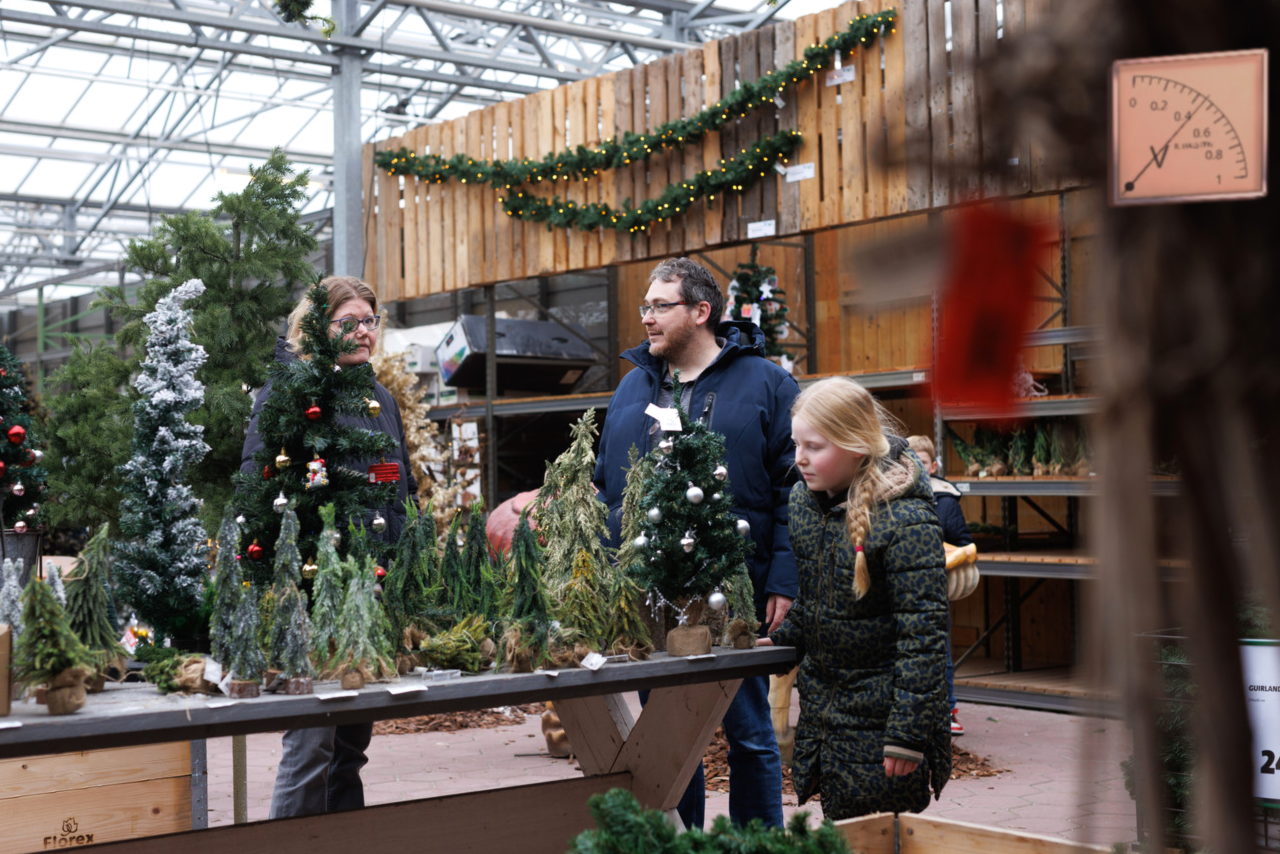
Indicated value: 0.45 V
